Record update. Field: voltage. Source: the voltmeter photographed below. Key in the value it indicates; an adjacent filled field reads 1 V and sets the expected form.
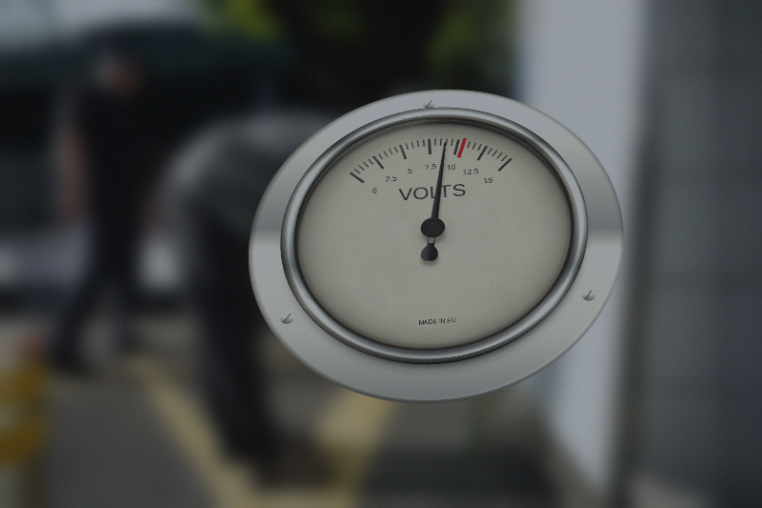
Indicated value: 9 V
